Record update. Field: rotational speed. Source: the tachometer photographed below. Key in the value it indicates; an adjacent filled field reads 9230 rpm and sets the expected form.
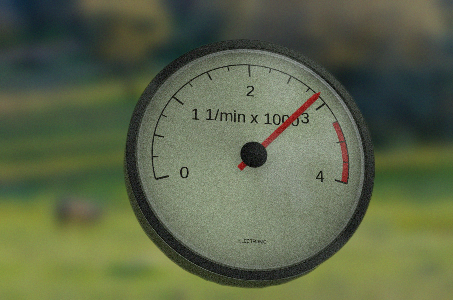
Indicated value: 2875 rpm
